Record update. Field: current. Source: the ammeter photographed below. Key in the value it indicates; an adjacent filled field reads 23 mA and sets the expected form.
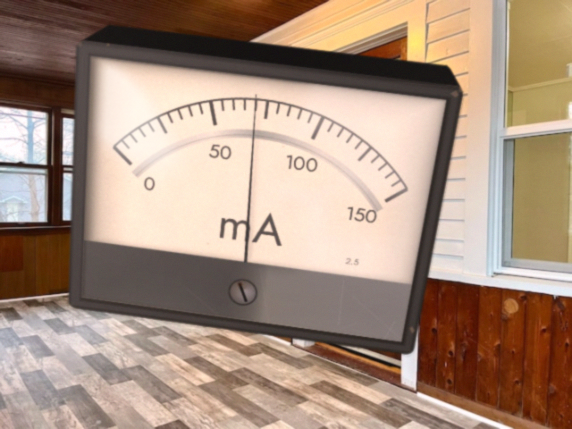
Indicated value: 70 mA
